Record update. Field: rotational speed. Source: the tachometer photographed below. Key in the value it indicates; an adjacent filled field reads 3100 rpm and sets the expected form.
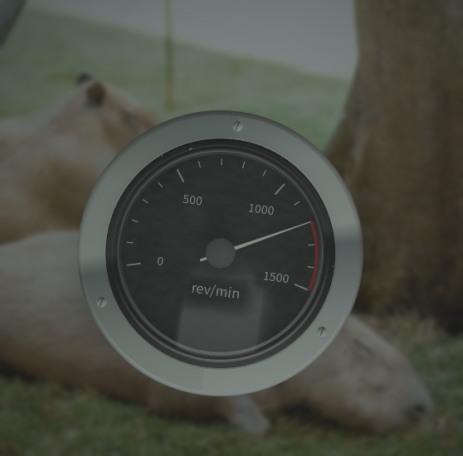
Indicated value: 1200 rpm
